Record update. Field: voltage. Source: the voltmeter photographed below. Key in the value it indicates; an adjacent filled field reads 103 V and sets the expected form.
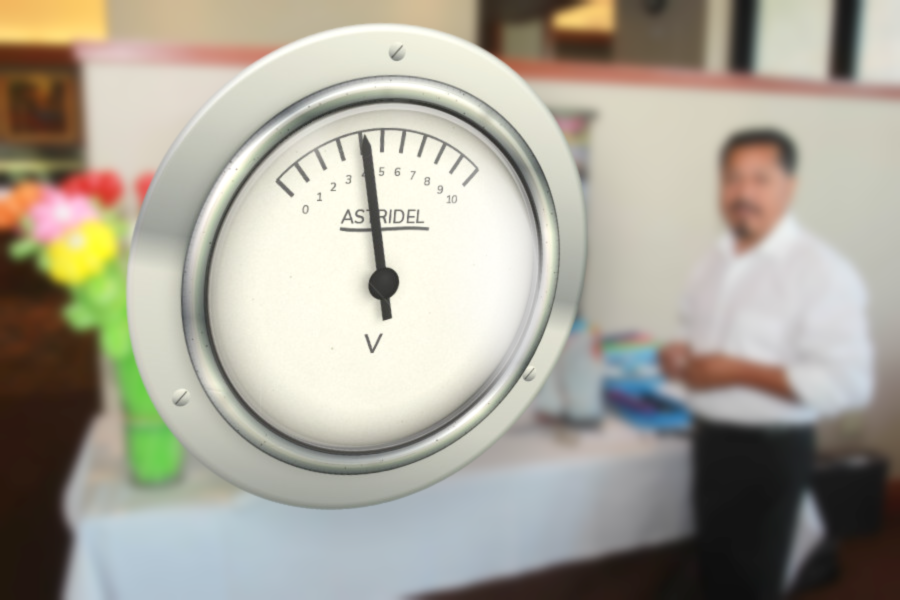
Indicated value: 4 V
